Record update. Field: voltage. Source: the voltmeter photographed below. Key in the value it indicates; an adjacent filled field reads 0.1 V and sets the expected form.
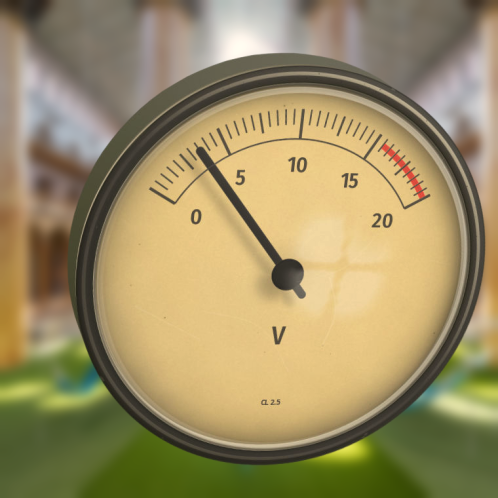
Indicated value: 3.5 V
